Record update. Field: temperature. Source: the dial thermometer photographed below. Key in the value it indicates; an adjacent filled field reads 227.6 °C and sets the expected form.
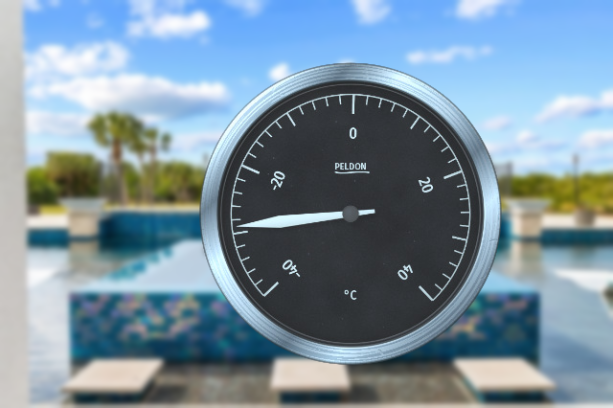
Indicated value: -29 °C
